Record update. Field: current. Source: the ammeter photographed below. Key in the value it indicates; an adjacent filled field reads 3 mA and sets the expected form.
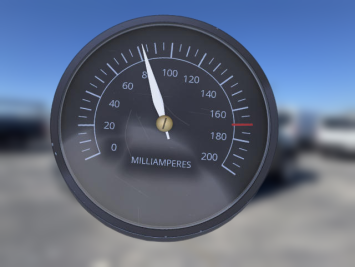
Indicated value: 82.5 mA
